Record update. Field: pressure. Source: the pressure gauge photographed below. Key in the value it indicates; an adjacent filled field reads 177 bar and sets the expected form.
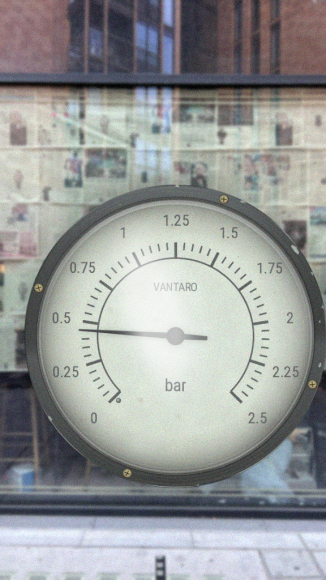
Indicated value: 0.45 bar
